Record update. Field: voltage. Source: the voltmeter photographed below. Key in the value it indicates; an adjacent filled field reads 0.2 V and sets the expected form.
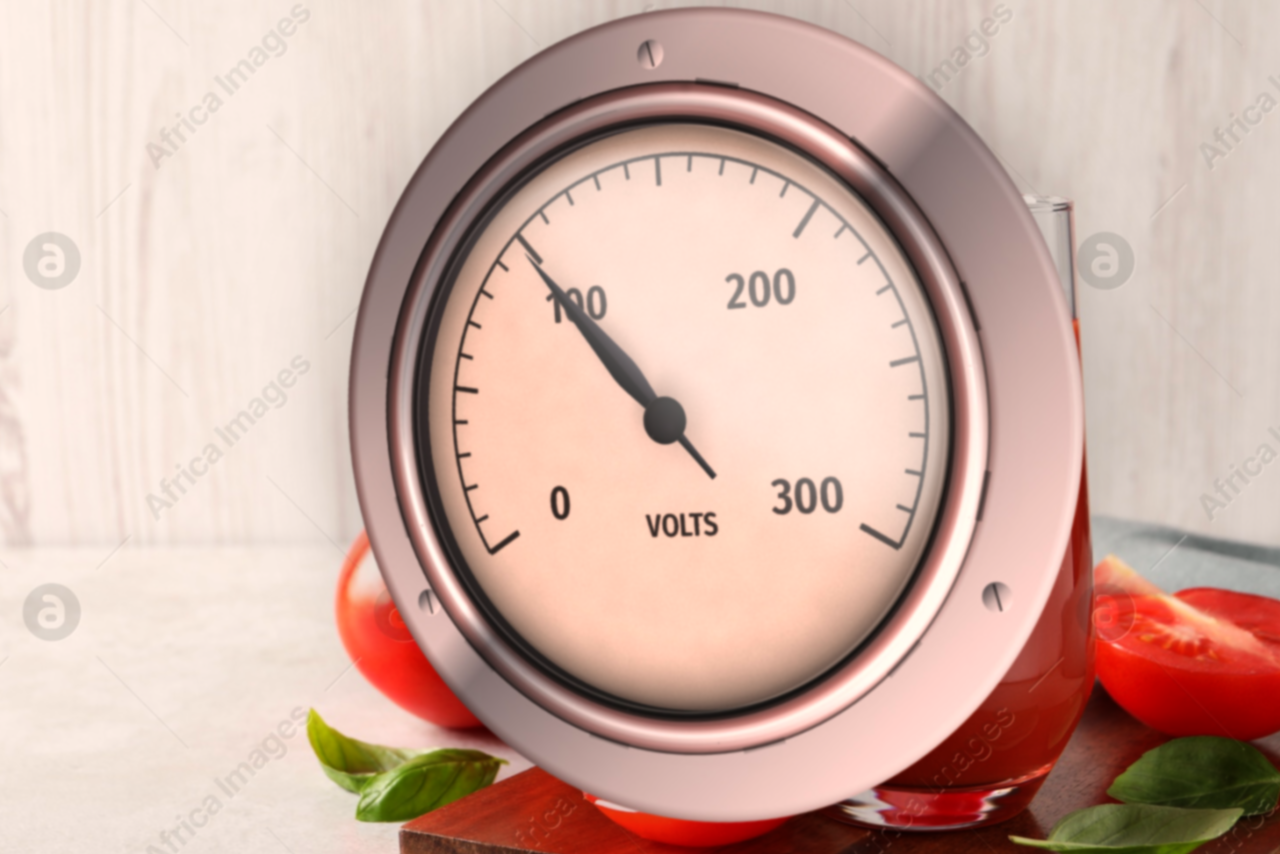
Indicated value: 100 V
